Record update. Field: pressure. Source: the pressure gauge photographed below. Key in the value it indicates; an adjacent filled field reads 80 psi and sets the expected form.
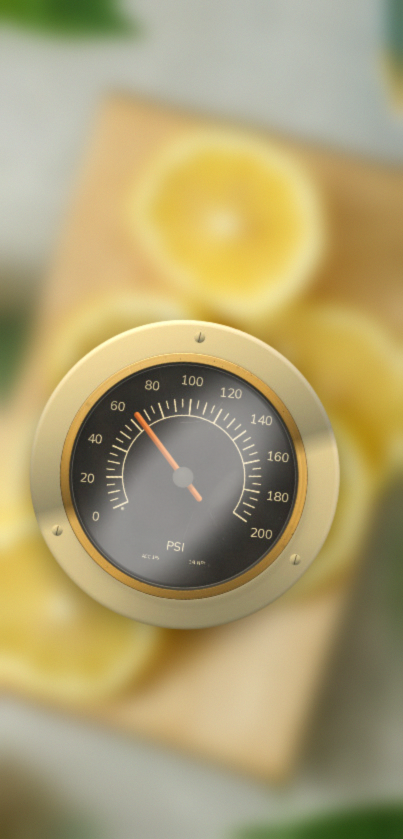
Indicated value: 65 psi
